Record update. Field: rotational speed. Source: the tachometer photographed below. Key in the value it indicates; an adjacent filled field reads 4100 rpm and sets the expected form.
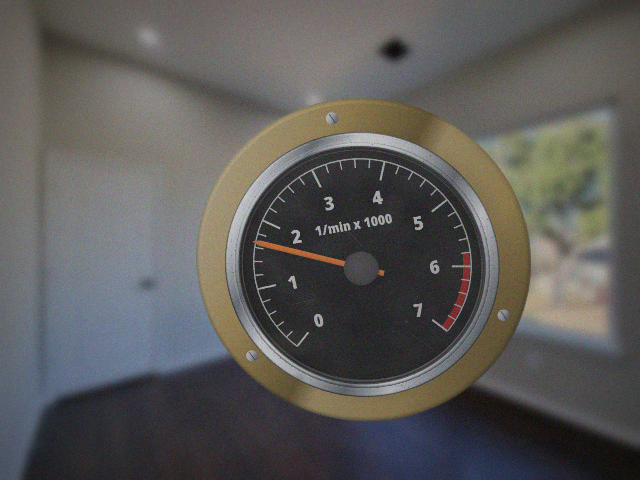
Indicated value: 1700 rpm
